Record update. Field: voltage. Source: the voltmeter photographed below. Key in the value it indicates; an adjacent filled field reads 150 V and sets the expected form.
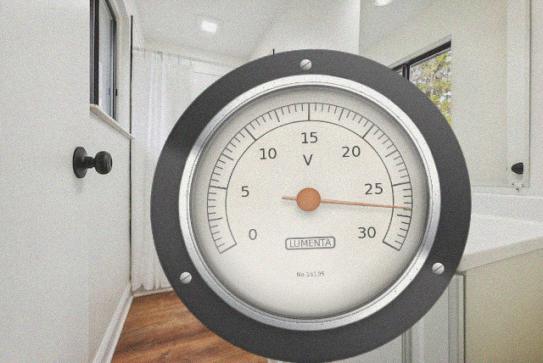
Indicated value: 27 V
